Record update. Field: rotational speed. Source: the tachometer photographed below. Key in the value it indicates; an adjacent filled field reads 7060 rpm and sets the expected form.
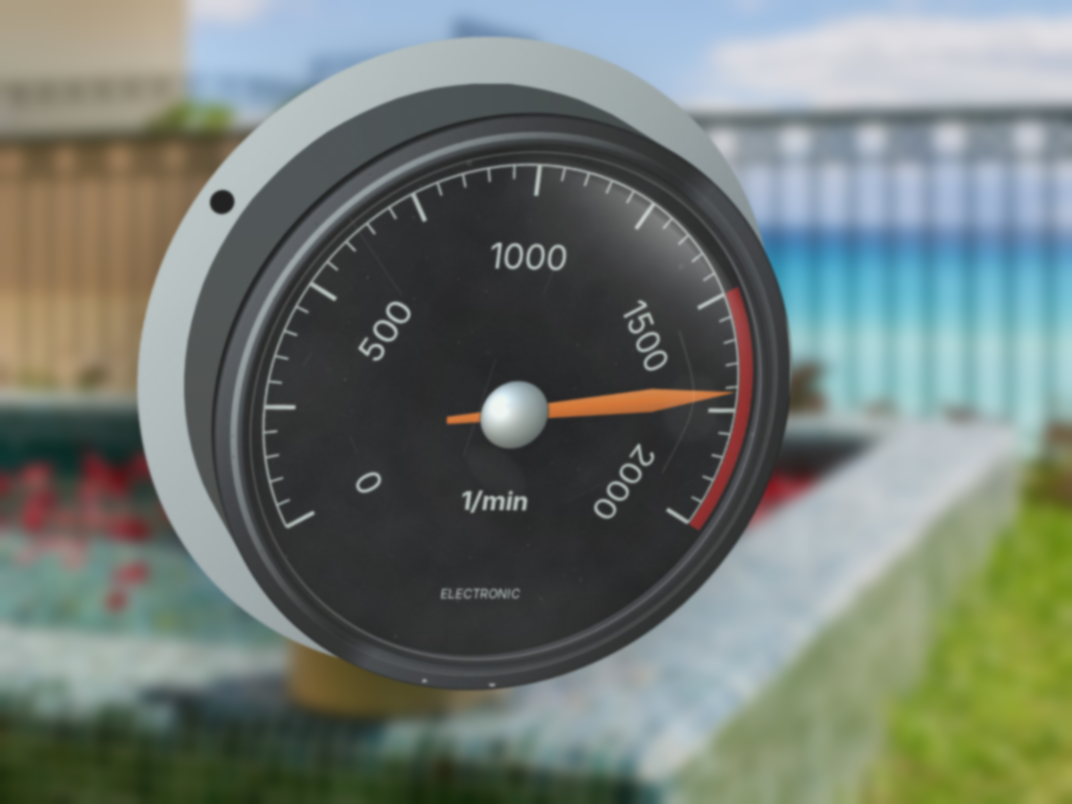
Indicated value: 1700 rpm
